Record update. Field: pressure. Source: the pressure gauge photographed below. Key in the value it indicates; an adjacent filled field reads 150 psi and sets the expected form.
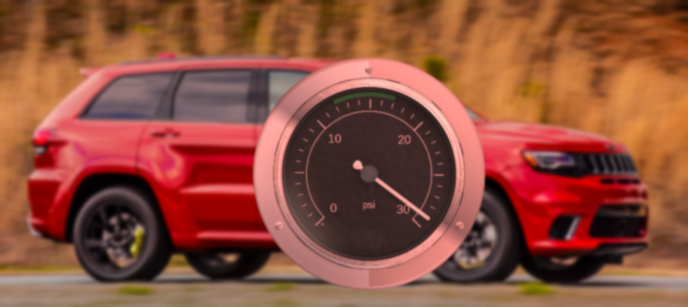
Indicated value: 29 psi
